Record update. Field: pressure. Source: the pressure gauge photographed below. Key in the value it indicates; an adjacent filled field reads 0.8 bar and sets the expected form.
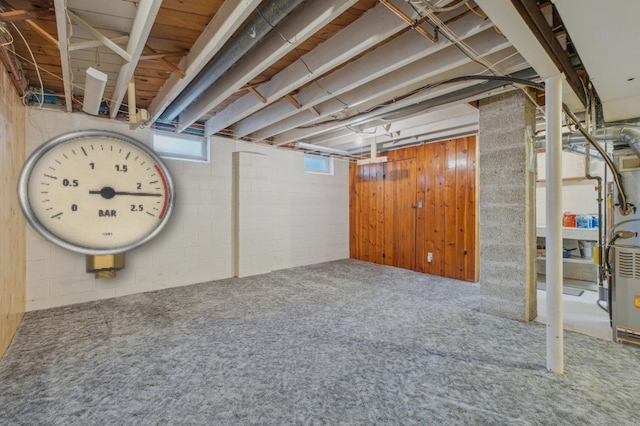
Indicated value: 2.2 bar
